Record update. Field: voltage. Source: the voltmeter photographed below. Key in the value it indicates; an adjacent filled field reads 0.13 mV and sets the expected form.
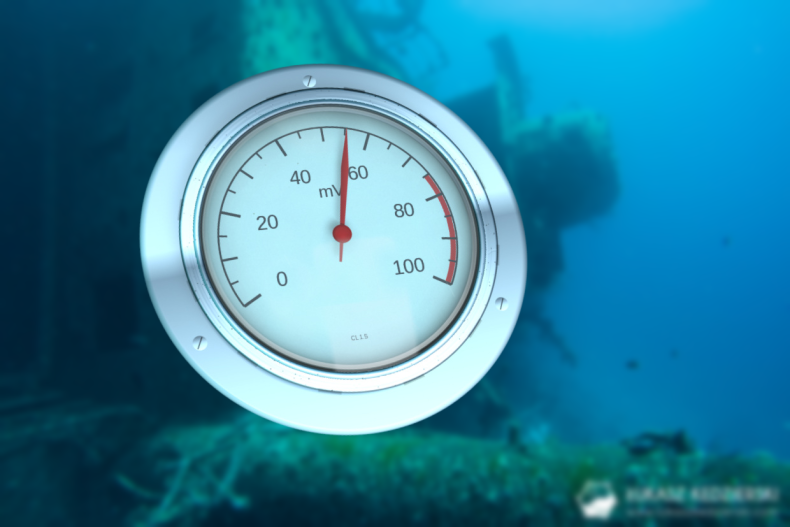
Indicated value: 55 mV
